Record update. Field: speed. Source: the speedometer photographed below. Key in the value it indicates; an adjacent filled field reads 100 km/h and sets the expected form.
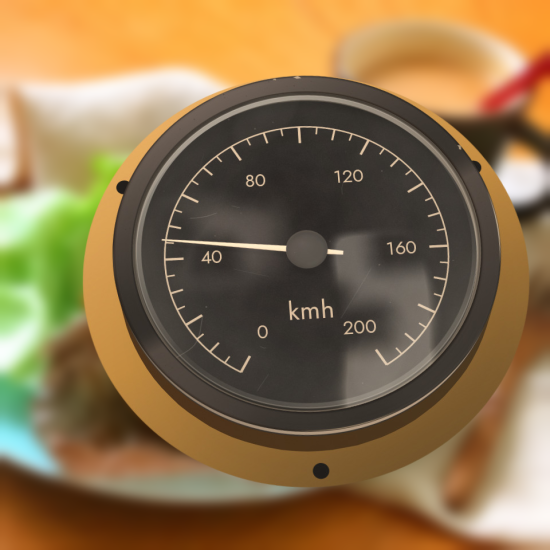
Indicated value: 45 km/h
